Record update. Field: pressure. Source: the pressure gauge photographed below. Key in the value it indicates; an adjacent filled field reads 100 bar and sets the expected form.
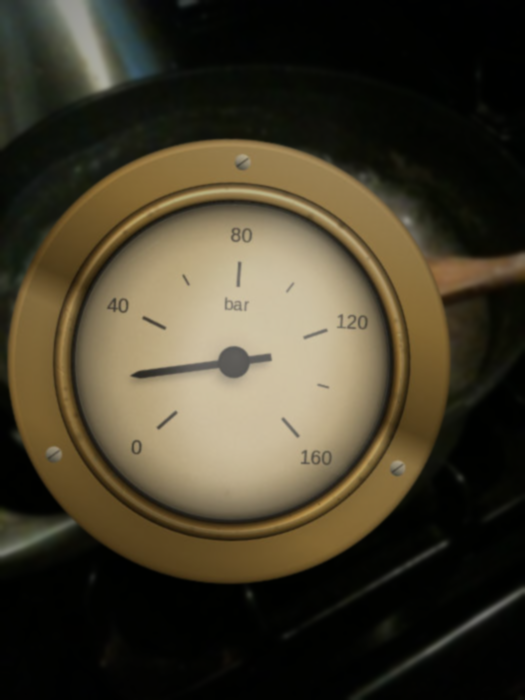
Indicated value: 20 bar
